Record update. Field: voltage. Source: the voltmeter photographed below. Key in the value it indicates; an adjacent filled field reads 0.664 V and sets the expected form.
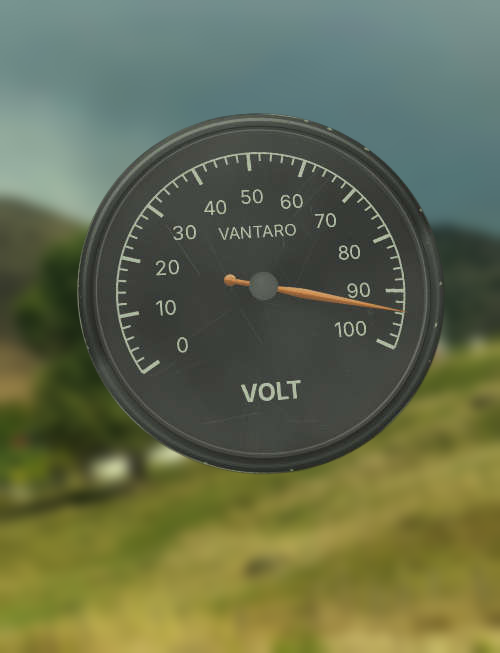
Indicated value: 94 V
